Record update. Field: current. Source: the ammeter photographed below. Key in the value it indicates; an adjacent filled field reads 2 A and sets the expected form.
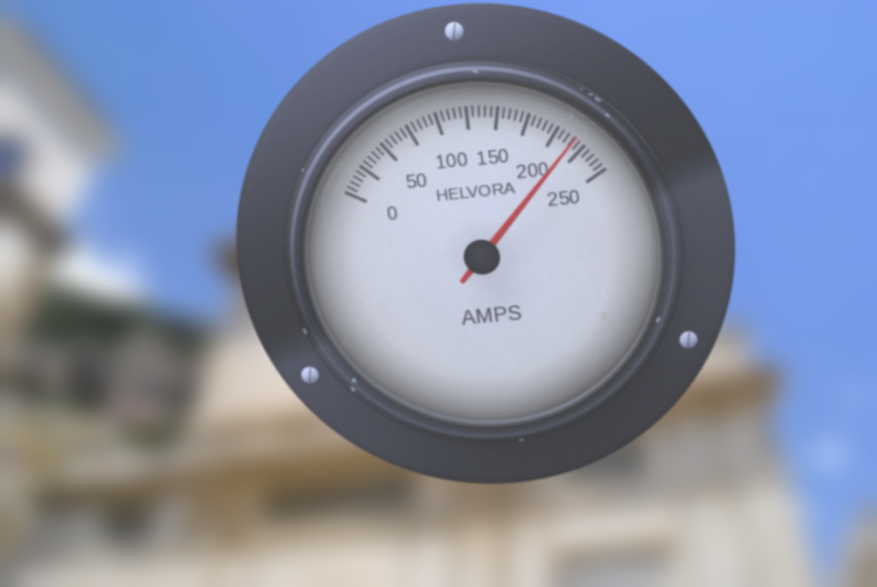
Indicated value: 215 A
